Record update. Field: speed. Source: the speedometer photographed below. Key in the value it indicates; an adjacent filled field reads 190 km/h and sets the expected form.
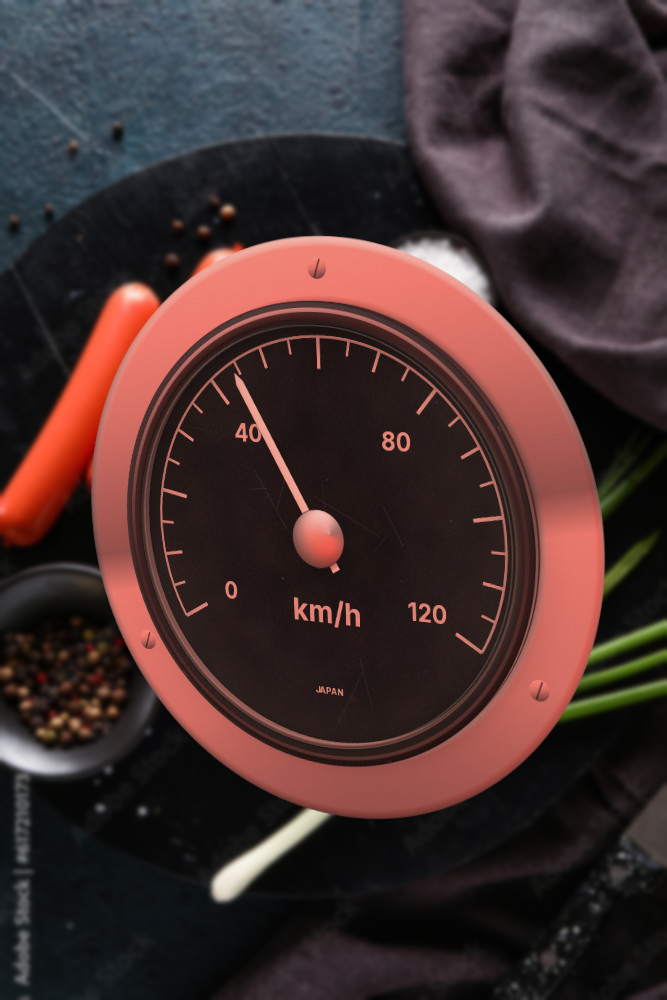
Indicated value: 45 km/h
